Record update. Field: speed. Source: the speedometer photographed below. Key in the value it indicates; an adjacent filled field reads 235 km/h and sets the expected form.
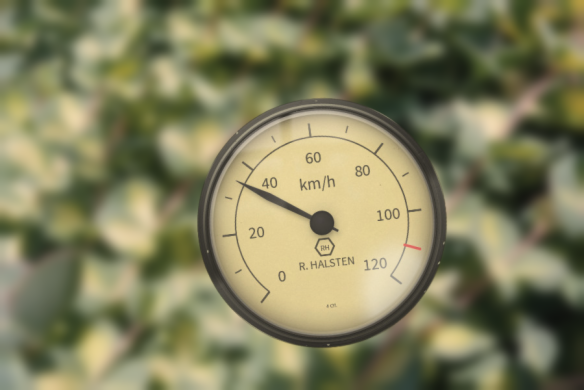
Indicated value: 35 km/h
